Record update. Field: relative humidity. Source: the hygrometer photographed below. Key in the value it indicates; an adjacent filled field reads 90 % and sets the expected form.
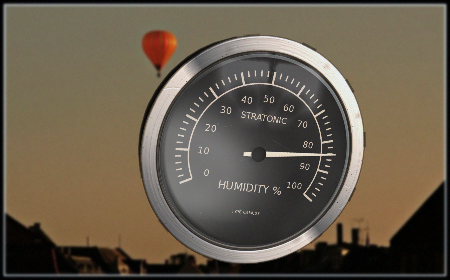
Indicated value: 84 %
